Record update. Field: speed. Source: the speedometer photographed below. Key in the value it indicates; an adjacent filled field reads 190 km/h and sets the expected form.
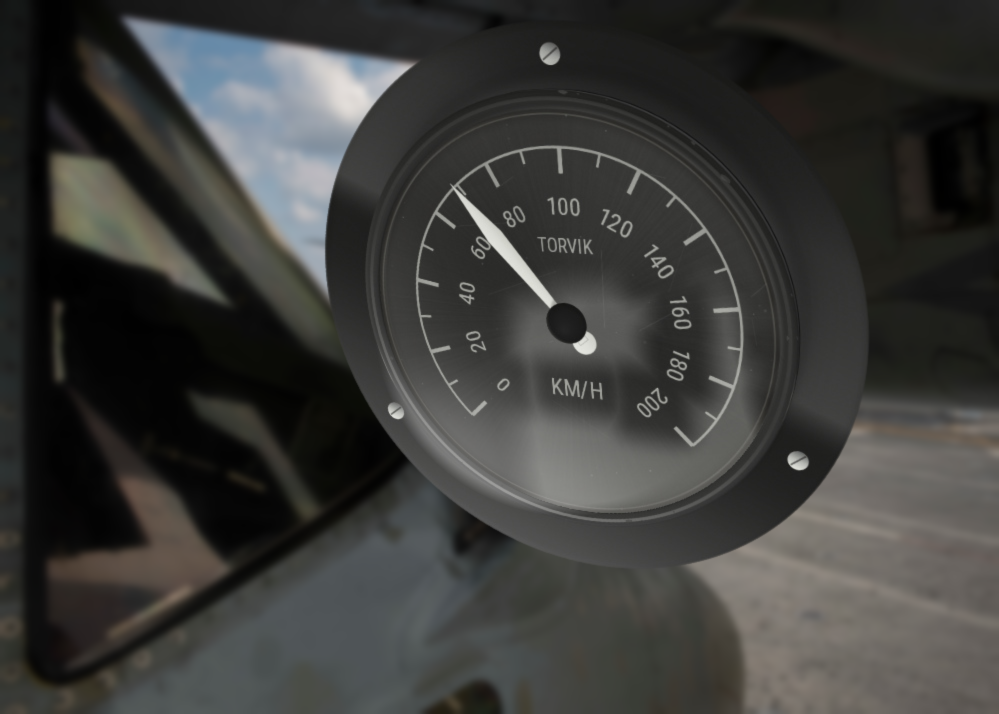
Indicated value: 70 km/h
